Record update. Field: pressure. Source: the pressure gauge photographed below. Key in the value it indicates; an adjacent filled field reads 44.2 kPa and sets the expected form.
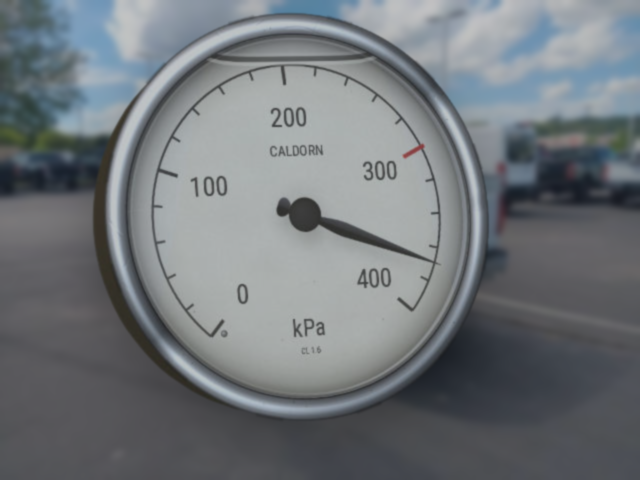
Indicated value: 370 kPa
